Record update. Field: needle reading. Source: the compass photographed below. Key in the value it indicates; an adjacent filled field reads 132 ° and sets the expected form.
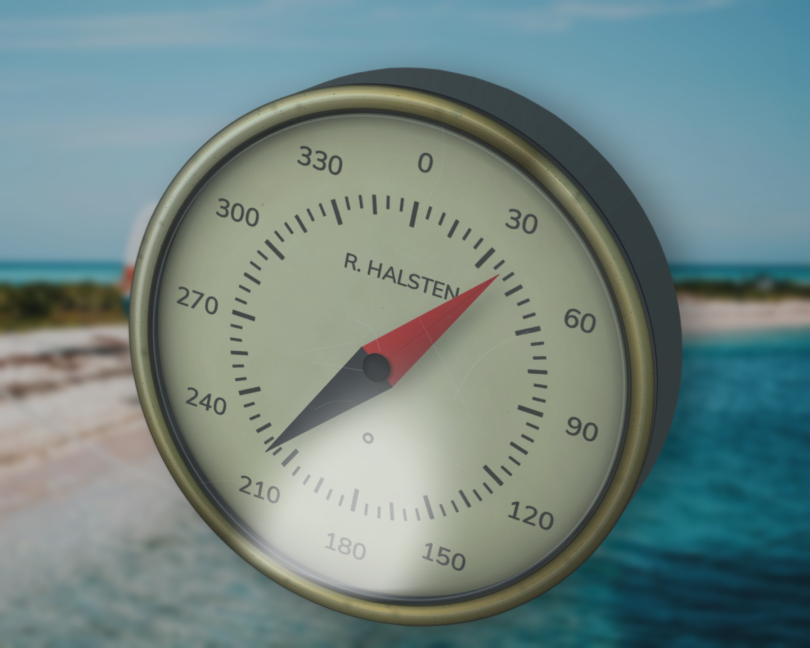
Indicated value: 37.5 °
